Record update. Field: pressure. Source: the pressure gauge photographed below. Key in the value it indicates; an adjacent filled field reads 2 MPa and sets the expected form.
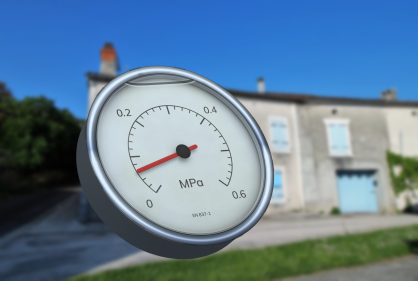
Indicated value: 0.06 MPa
